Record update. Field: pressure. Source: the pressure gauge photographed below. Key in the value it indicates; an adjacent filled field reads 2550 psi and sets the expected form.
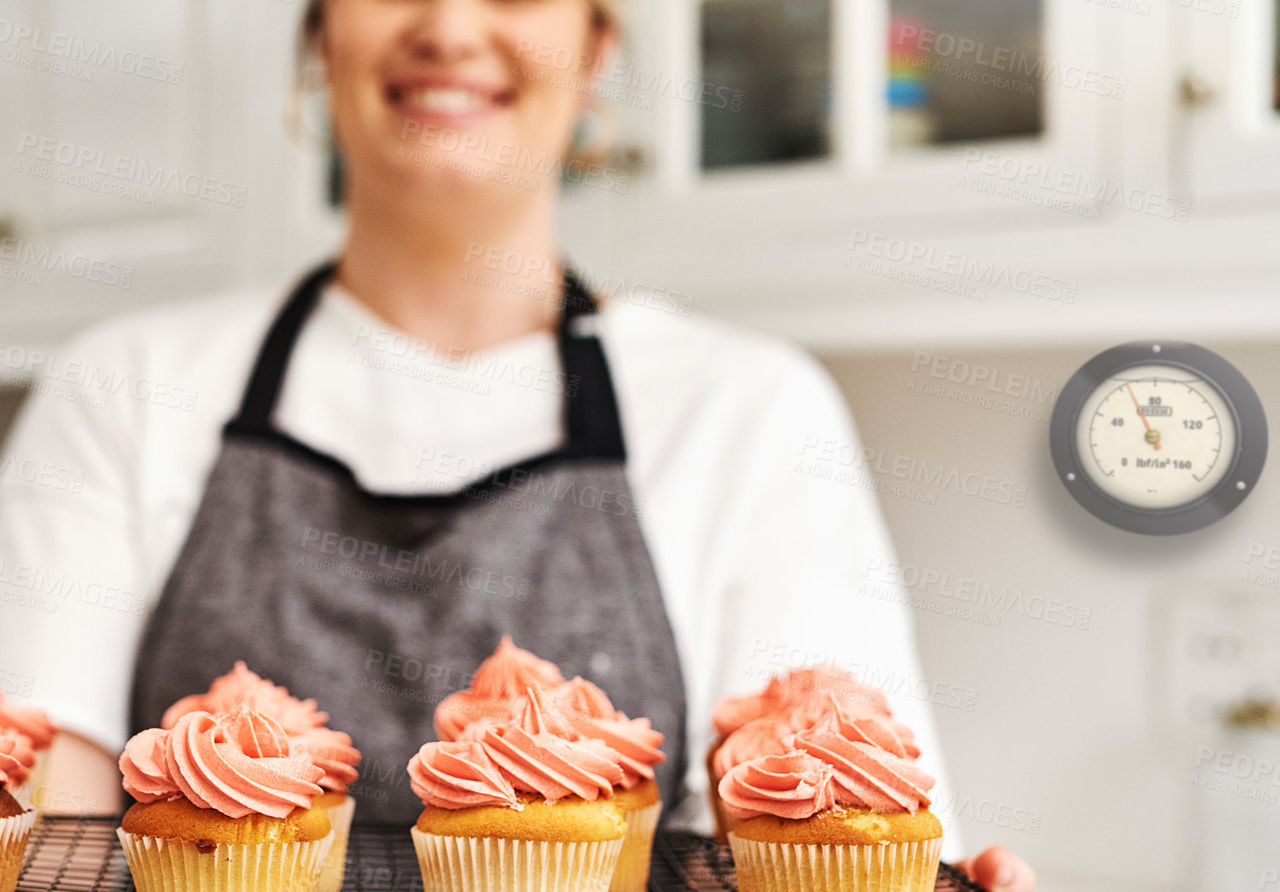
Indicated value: 65 psi
